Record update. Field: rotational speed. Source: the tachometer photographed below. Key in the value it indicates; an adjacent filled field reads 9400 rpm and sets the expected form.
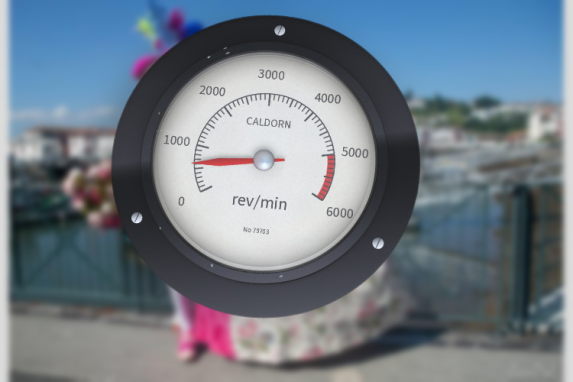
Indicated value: 600 rpm
